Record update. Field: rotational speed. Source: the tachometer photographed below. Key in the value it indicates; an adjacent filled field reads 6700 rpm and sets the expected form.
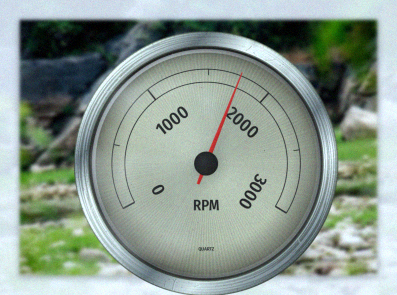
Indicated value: 1750 rpm
